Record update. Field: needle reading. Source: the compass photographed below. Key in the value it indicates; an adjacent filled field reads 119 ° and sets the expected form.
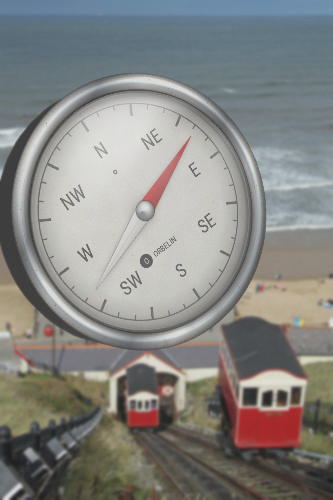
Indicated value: 70 °
